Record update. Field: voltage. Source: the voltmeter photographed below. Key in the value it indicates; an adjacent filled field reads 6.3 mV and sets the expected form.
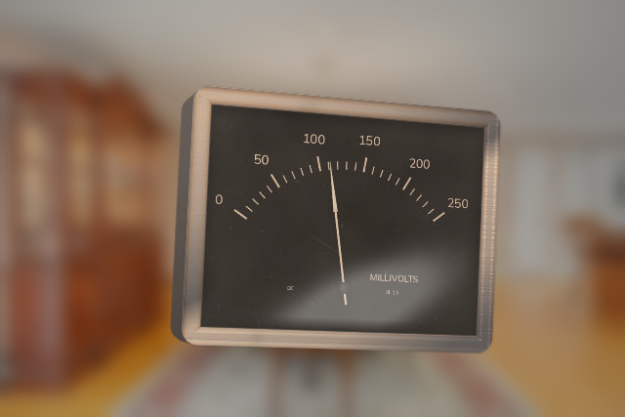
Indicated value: 110 mV
